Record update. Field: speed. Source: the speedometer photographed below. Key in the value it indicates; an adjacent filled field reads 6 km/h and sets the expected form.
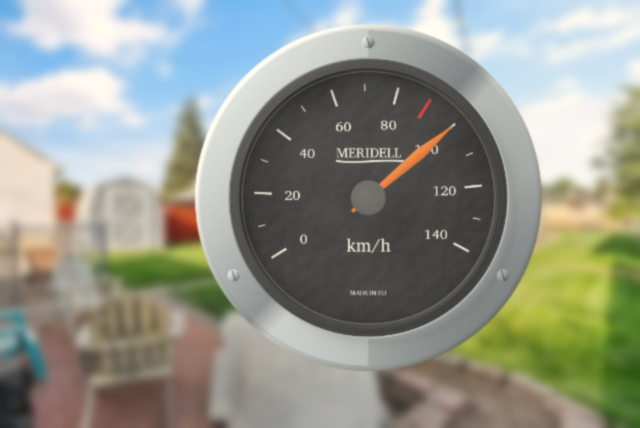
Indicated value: 100 km/h
